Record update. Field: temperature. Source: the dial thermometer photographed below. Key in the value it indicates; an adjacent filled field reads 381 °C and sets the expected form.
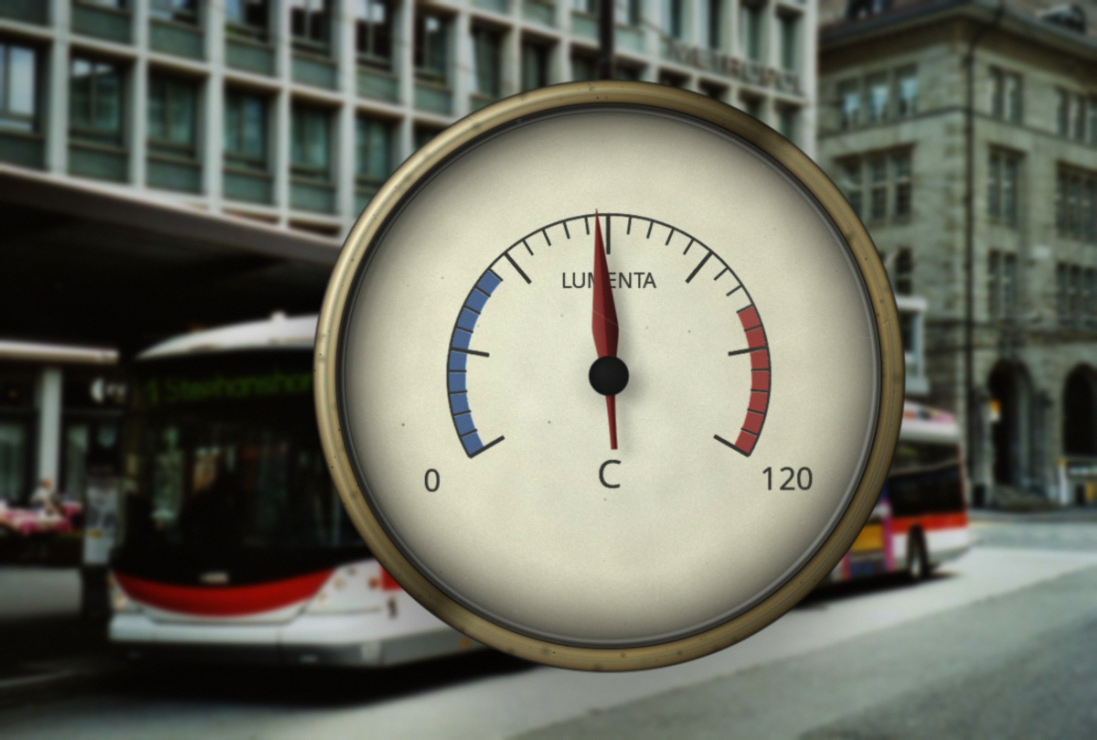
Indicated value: 58 °C
